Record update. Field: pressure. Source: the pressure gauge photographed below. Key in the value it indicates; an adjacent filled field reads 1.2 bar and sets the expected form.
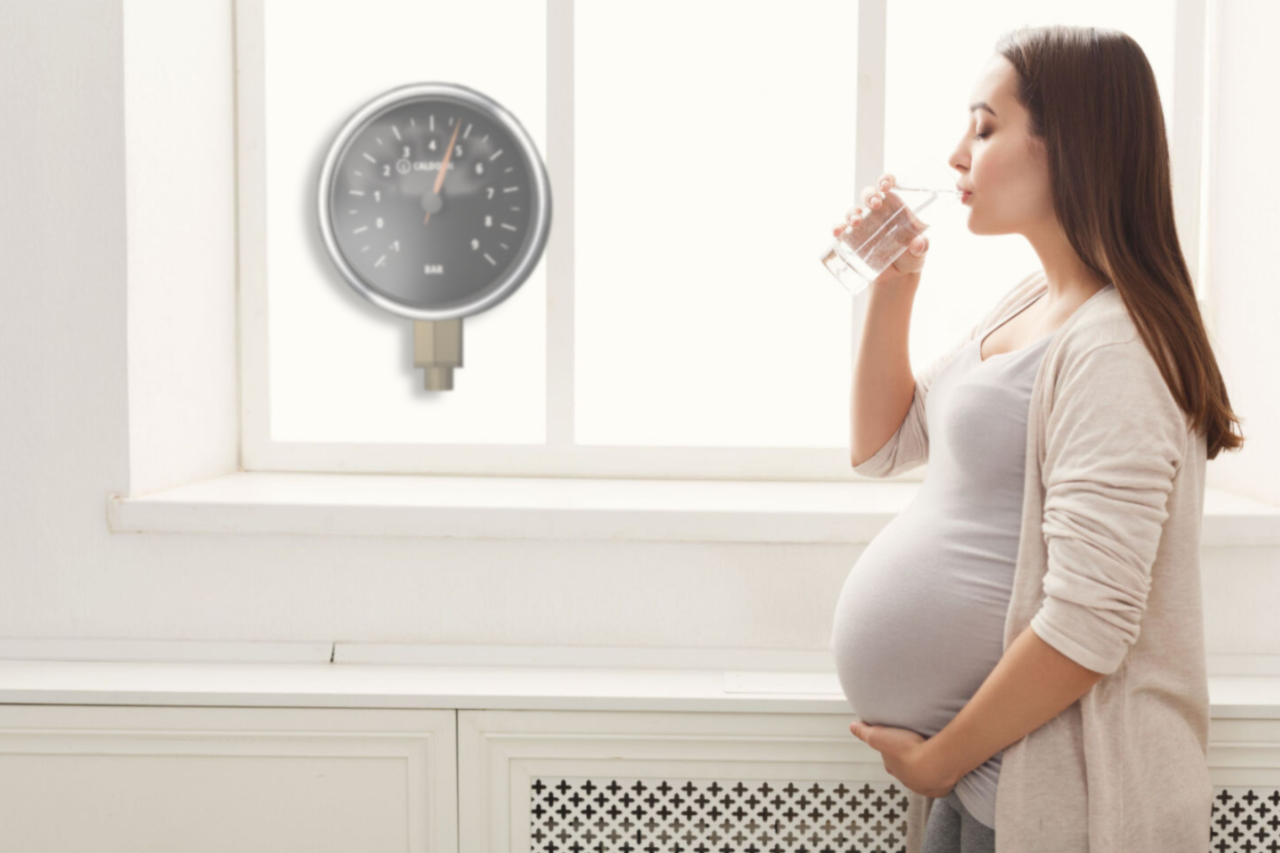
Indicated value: 4.75 bar
